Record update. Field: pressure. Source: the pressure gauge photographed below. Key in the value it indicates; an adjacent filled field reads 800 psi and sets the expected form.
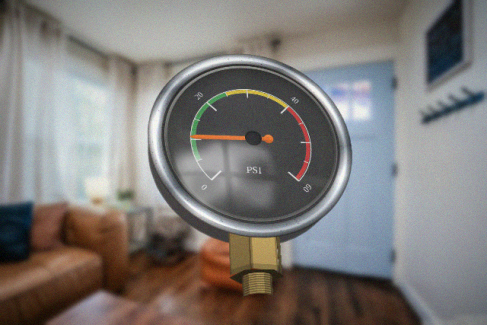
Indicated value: 10 psi
